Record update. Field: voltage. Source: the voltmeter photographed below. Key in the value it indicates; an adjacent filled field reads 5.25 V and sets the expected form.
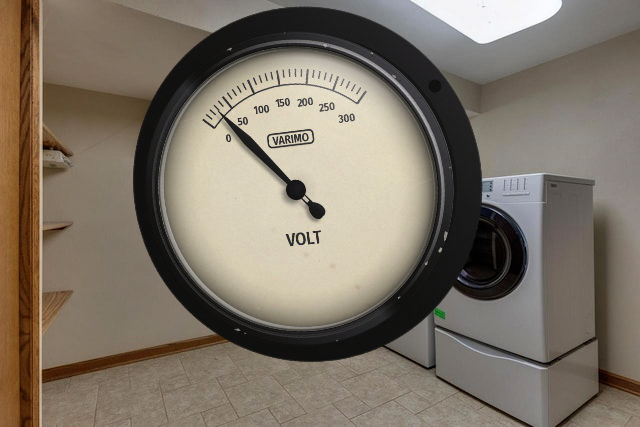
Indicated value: 30 V
